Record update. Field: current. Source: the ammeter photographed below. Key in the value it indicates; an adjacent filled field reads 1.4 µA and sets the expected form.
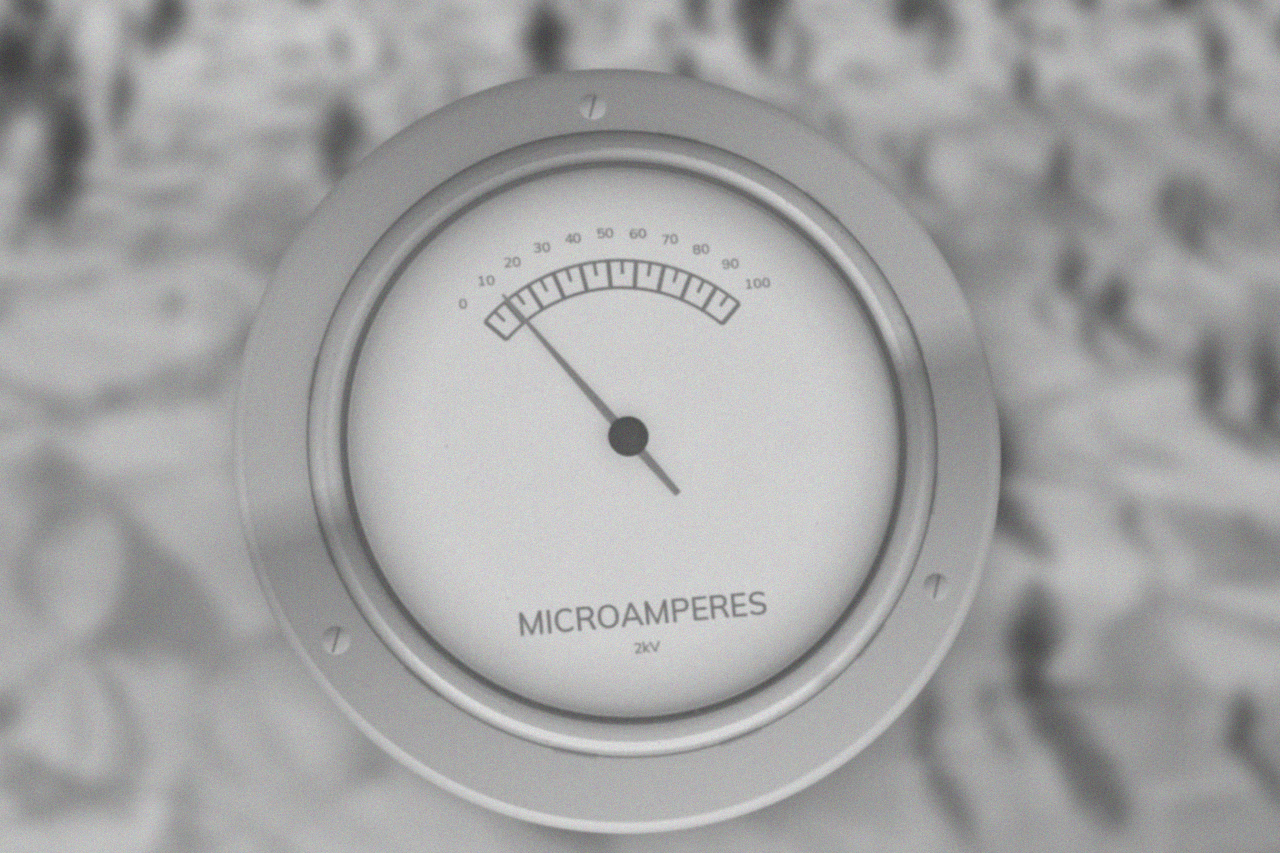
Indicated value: 10 µA
